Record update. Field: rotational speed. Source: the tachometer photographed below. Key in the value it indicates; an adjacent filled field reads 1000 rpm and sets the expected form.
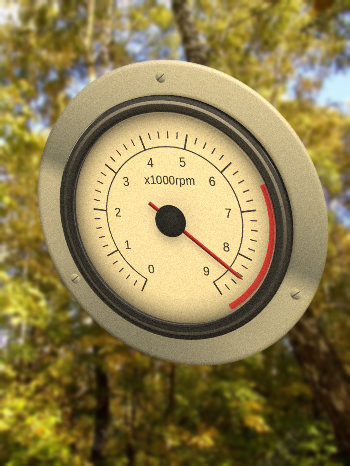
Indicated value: 8400 rpm
